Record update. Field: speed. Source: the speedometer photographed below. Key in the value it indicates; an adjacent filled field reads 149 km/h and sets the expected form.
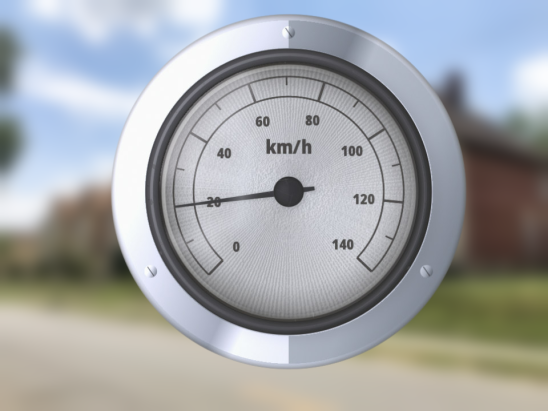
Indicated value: 20 km/h
